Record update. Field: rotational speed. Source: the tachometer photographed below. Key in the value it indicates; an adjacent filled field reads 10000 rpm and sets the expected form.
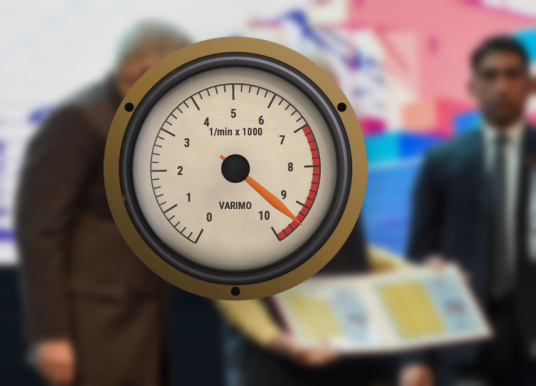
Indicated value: 9400 rpm
